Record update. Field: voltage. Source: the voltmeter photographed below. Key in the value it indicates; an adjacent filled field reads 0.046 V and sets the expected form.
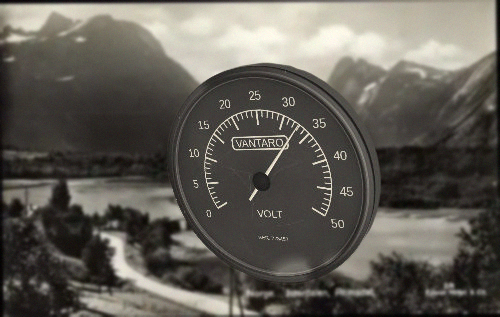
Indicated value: 33 V
